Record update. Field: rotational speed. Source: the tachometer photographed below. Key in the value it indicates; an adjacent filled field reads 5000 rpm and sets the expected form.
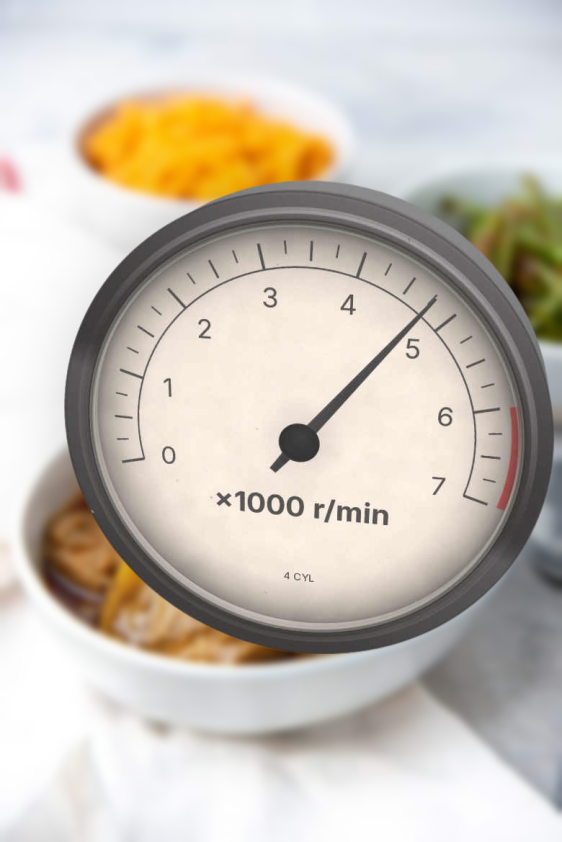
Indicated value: 4750 rpm
